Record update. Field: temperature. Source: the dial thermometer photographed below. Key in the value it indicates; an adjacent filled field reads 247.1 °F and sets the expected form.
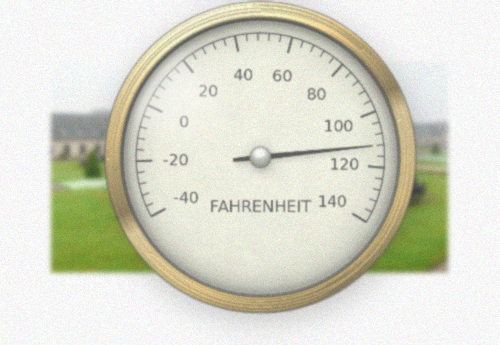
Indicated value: 112 °F
